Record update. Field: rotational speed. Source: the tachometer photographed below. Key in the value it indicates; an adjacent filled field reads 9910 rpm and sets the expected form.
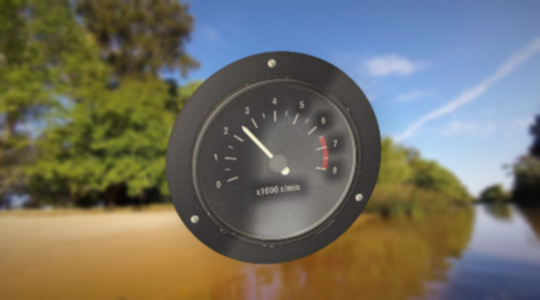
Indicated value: 2500 rpm
